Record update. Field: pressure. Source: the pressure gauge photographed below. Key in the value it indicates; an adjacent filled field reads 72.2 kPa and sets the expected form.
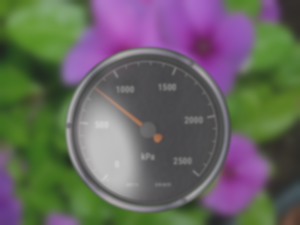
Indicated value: 800 kPa
